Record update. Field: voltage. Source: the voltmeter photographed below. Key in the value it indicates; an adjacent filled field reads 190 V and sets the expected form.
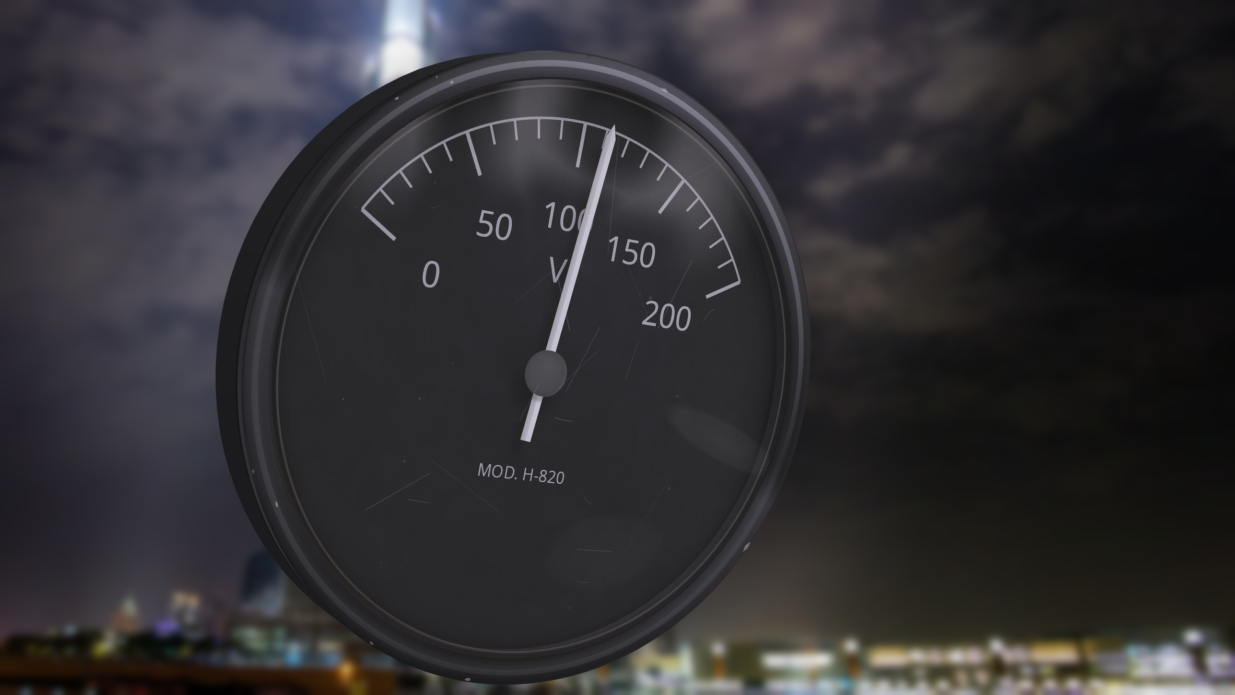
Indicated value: 110 V
